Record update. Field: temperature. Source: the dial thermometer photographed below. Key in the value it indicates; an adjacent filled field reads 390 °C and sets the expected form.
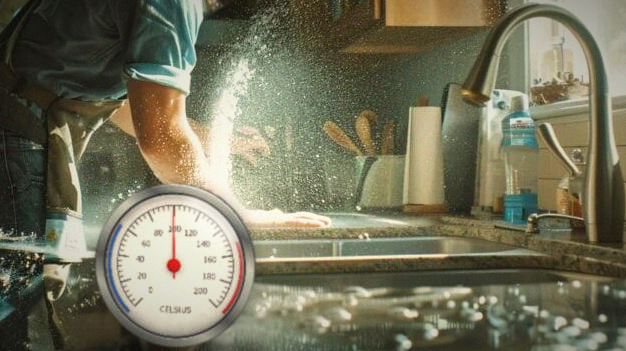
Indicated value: 100 °C
